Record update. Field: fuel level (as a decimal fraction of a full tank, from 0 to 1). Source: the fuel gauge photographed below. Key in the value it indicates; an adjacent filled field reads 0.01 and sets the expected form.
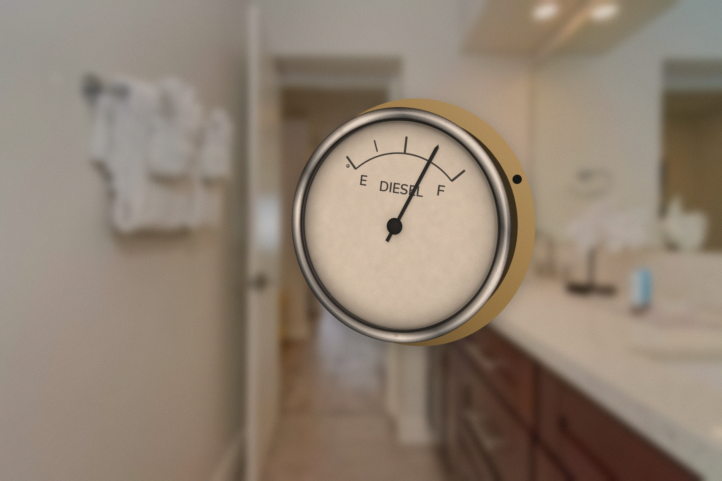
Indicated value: 0.75
